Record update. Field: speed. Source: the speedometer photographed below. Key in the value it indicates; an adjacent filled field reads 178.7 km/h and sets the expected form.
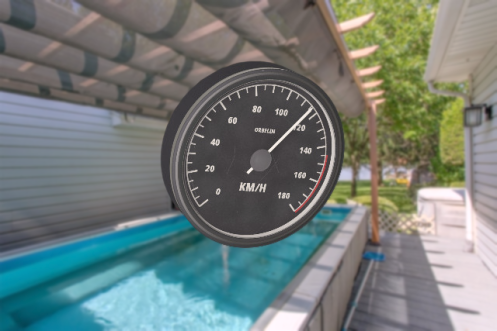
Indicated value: 115 km/h
